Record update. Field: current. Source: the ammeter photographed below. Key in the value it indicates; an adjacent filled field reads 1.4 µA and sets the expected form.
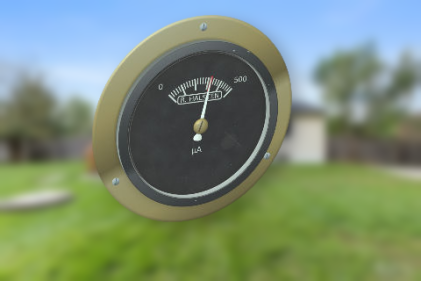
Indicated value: 300 µA
